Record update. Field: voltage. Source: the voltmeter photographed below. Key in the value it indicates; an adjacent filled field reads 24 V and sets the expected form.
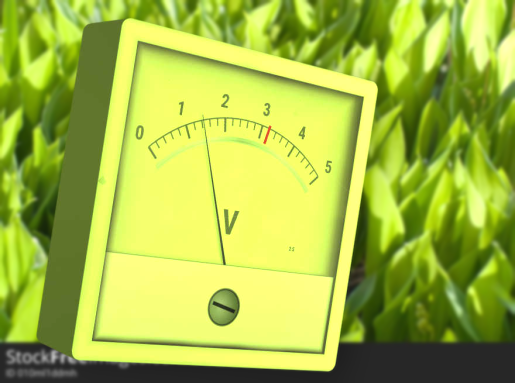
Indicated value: 1.4 V
